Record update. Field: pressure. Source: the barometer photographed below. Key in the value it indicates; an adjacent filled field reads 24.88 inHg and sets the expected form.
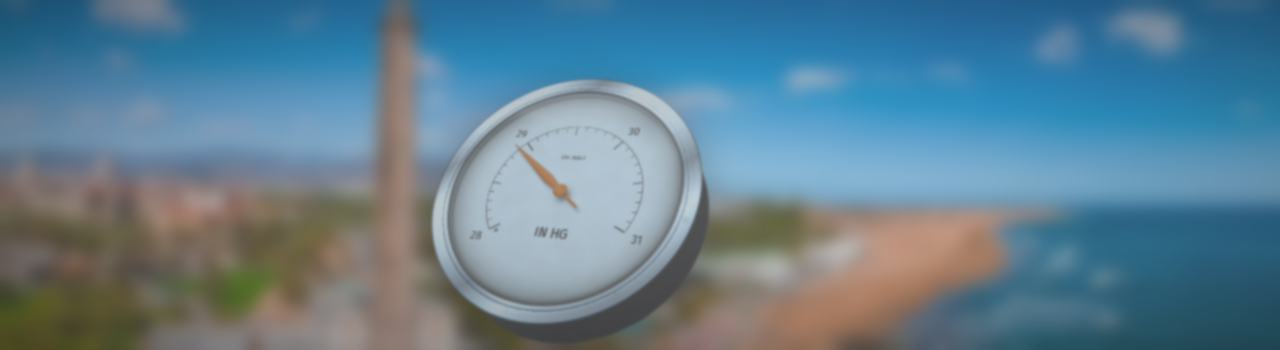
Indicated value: 28.9 inHg
